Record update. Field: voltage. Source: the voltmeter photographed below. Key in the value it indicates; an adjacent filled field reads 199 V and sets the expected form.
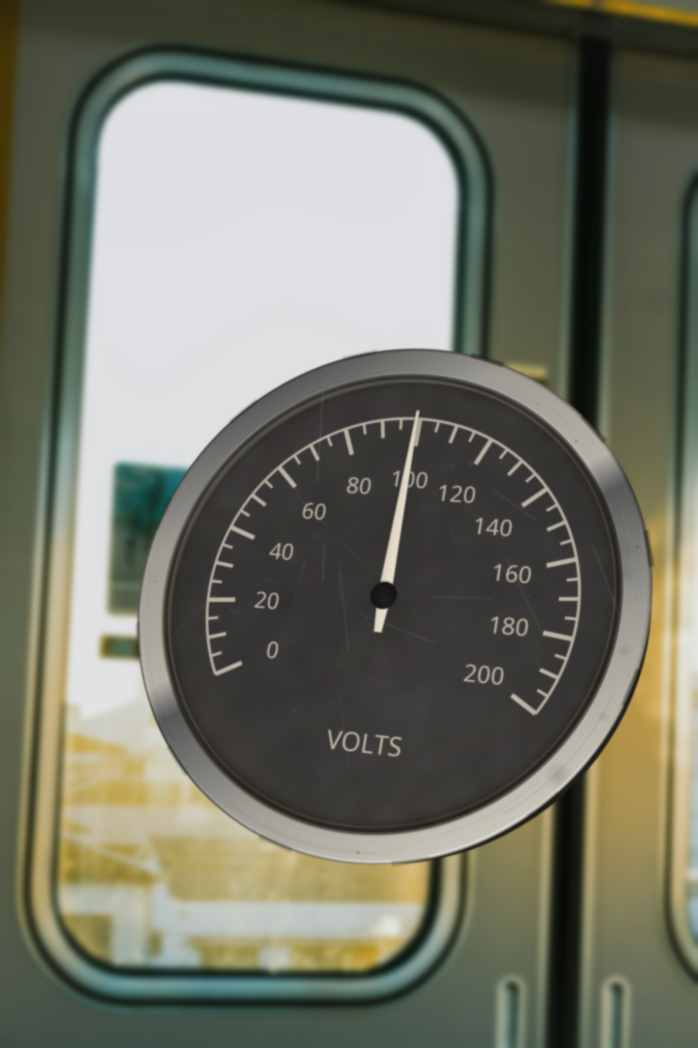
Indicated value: 100 V
